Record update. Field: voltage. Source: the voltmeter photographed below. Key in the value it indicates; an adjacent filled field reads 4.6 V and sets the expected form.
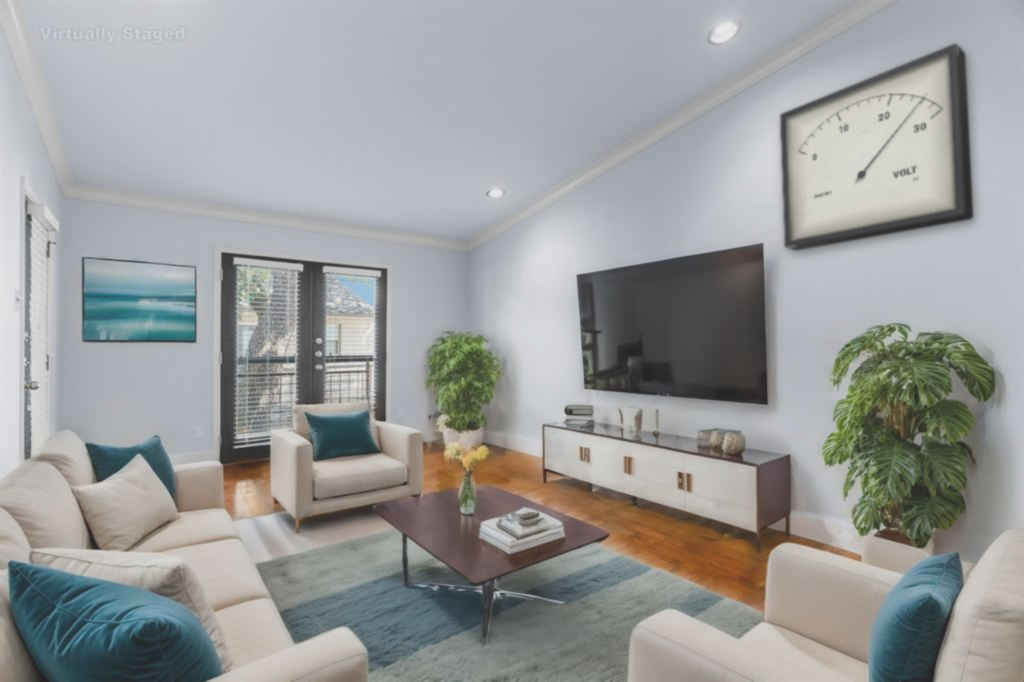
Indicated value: 26 V
